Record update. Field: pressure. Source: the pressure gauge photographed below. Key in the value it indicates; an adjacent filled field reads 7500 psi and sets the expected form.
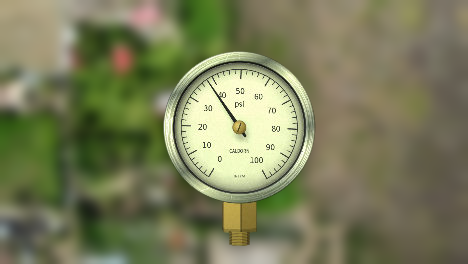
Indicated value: 38 psi
